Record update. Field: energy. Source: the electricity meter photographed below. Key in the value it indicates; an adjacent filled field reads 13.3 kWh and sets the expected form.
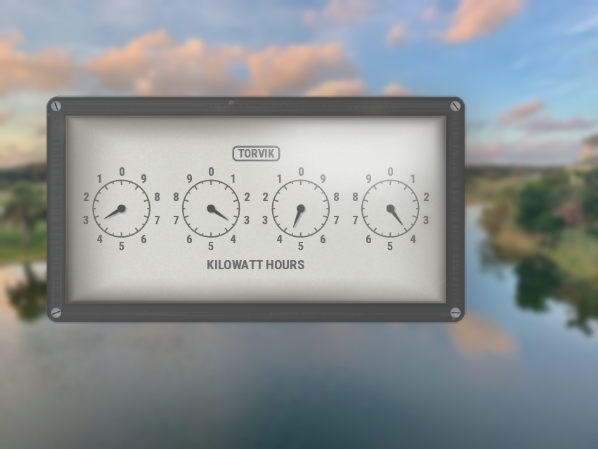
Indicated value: 3344 kWh
